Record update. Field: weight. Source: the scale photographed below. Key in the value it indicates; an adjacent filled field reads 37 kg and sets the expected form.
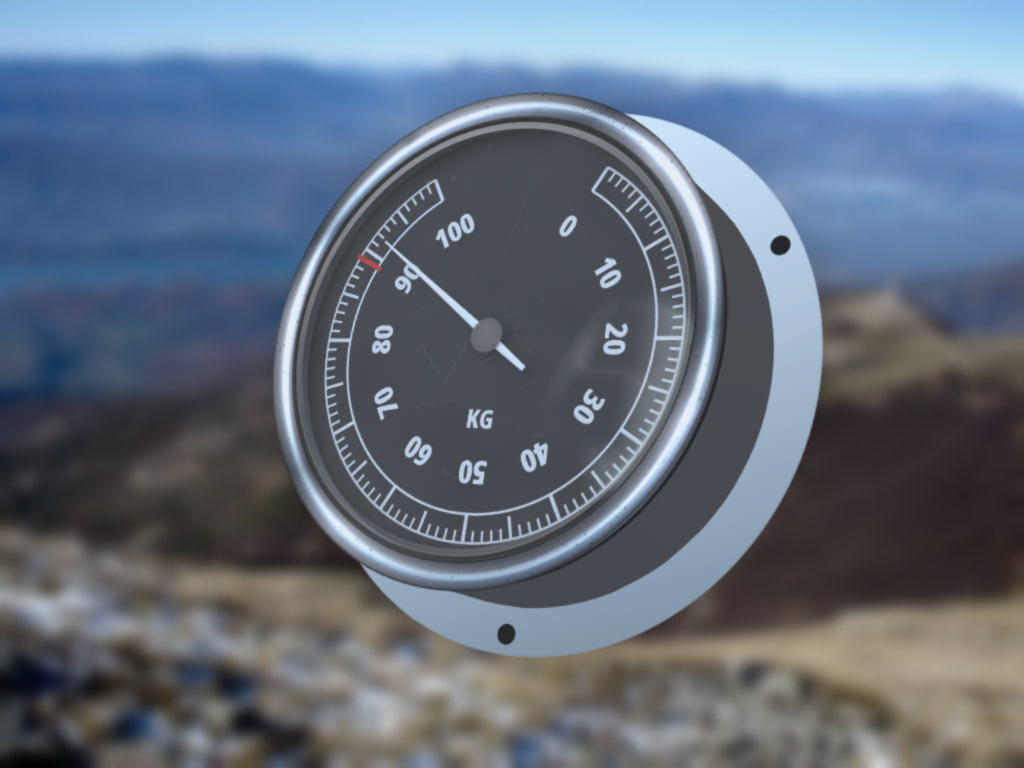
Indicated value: 92 kg
